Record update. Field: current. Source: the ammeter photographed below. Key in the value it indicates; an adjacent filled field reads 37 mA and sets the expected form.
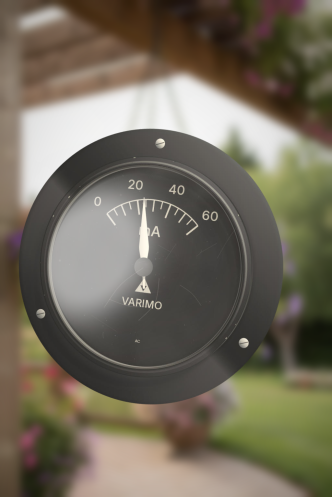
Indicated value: 25 mA
